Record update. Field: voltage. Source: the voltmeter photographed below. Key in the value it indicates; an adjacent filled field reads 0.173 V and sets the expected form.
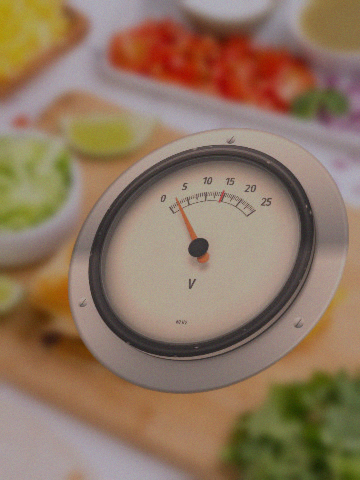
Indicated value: 2.5 V
